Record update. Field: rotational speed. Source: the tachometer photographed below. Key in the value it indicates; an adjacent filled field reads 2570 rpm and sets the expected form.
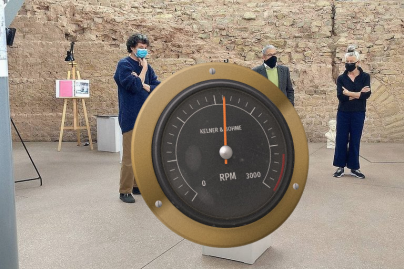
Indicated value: 1600 rpm
